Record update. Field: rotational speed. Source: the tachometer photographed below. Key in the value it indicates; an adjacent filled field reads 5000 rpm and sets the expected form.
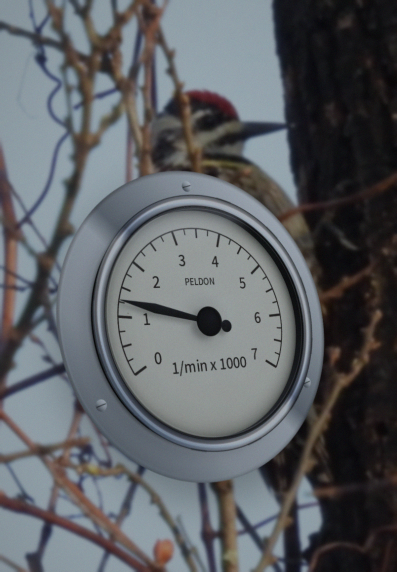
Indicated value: 1250 rpm
